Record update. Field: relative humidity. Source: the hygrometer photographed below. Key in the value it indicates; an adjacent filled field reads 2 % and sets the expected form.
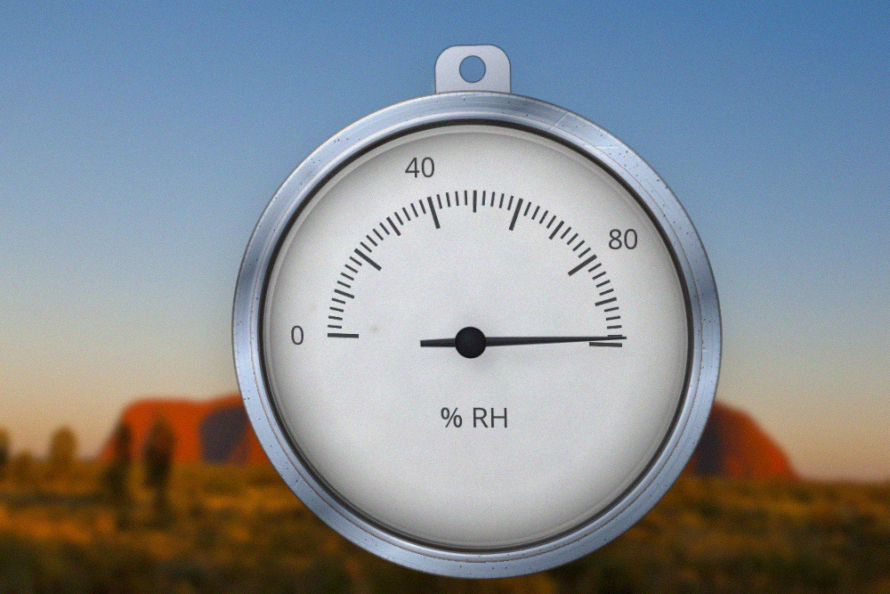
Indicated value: 98 %
